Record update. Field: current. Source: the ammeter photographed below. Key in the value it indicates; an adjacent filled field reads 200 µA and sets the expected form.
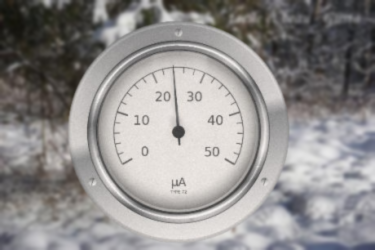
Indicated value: 24 µA
